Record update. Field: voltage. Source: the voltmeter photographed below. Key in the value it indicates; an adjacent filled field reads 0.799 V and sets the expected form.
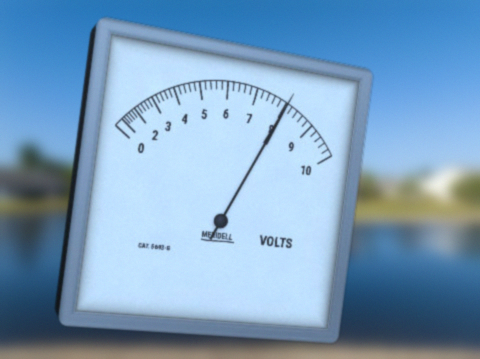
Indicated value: 8 V
